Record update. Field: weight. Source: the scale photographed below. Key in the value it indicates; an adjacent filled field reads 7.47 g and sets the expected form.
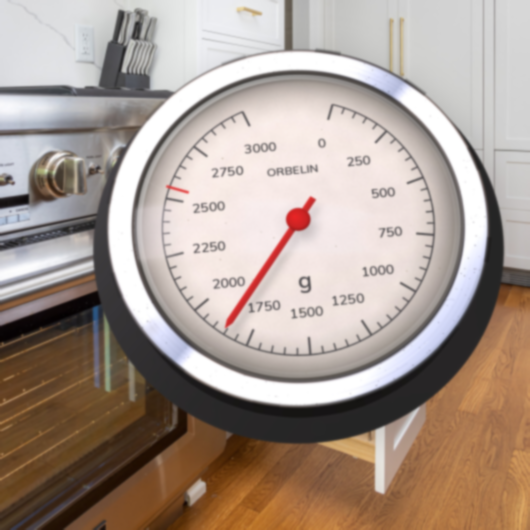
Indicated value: 1850 g
